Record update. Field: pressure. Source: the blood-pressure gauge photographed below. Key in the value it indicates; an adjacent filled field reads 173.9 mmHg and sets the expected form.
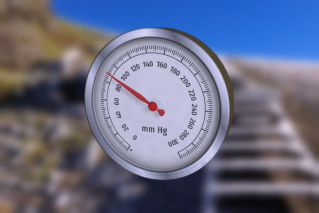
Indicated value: 90 mmHg
